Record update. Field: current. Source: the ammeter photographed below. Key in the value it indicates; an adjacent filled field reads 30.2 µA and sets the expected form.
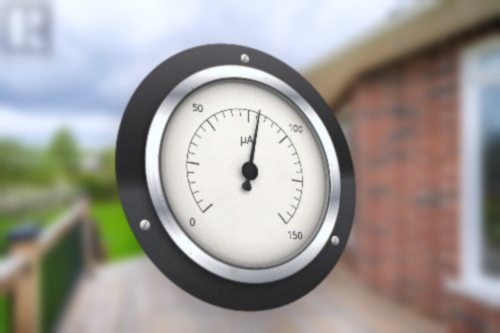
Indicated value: 80 µA
